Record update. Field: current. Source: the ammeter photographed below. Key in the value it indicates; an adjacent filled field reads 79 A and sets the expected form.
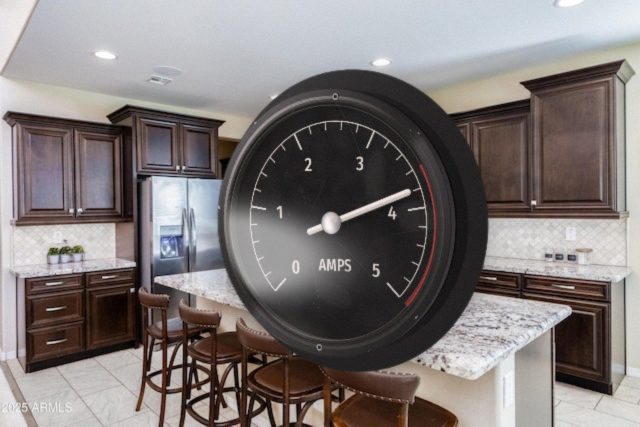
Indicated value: 3.8 A
